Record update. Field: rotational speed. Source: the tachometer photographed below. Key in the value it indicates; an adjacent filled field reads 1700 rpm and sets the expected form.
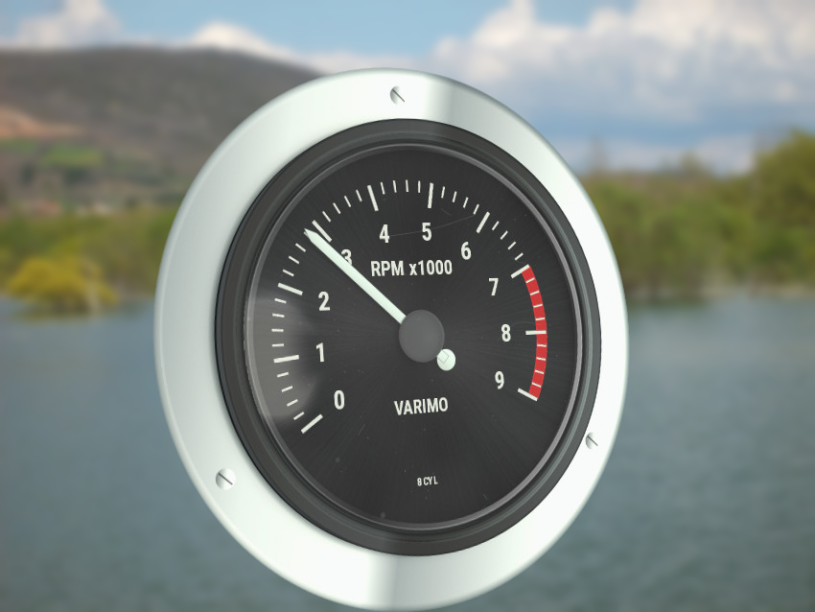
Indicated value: 2800 rpm
